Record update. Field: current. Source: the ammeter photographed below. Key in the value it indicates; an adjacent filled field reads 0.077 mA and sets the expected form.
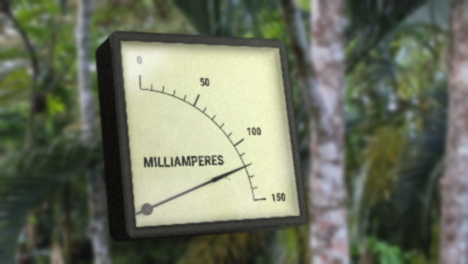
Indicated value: 120 mA
